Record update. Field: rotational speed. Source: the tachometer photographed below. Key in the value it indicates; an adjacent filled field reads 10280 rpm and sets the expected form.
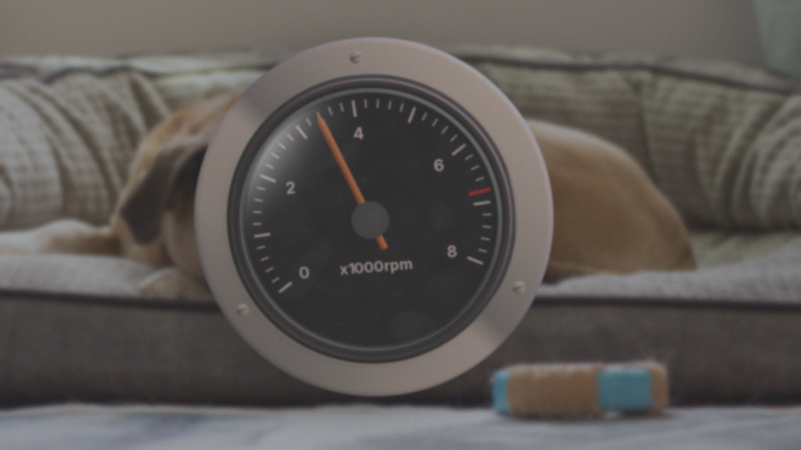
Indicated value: 3400 rpm
